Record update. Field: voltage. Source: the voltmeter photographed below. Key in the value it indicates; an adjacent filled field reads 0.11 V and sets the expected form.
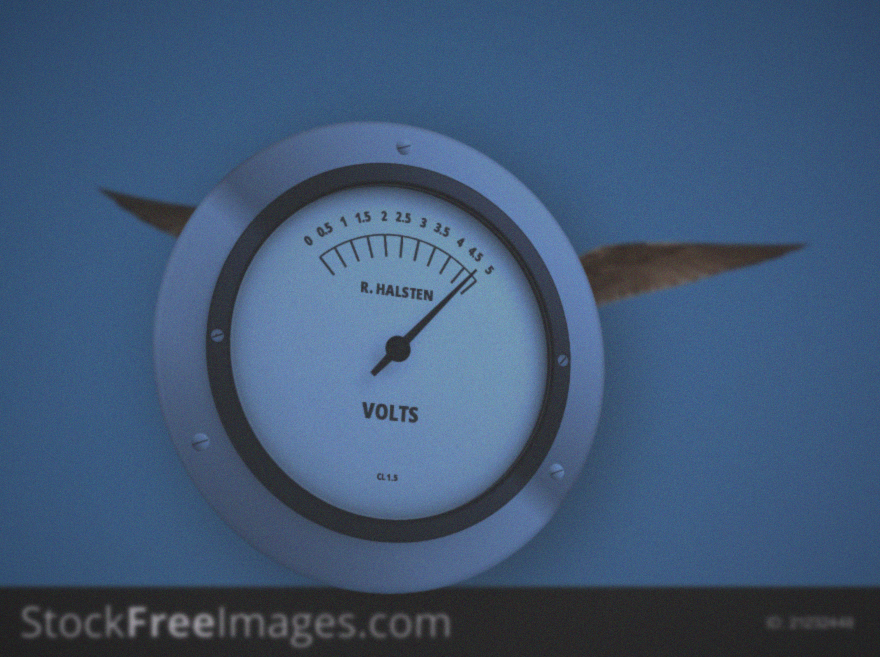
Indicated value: 4.75 V
